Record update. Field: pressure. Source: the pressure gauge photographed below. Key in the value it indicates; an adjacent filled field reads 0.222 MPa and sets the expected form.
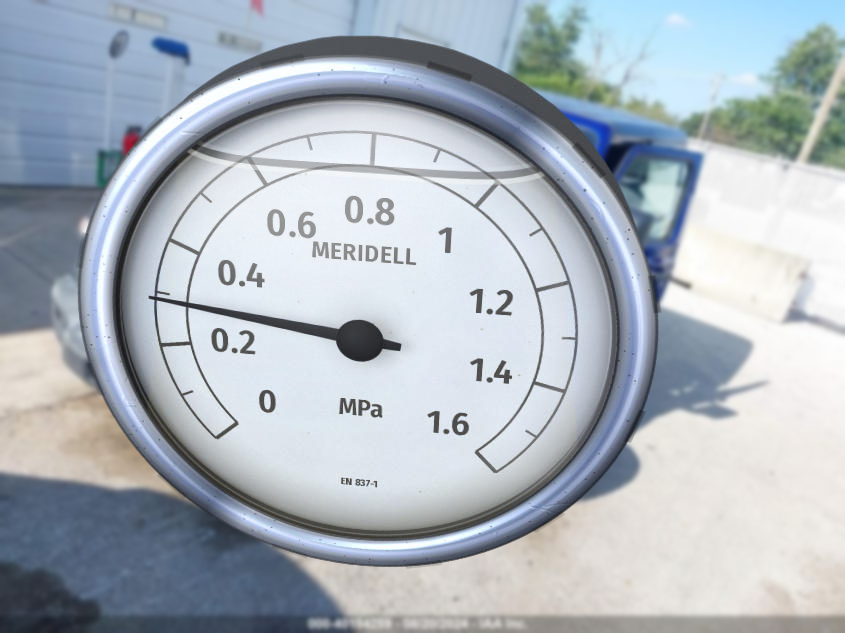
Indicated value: 0.3 MPa
